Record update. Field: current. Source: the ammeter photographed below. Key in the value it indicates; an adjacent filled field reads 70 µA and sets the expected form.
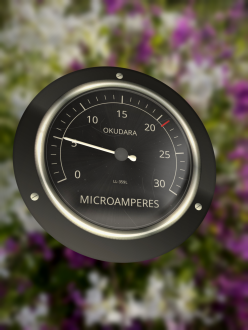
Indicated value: 5 µA
